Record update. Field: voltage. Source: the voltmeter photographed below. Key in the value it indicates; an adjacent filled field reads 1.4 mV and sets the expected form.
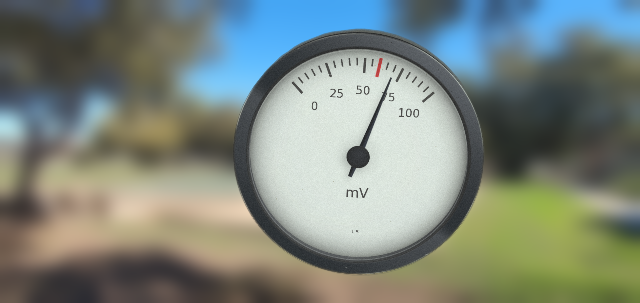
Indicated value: 70 mV
